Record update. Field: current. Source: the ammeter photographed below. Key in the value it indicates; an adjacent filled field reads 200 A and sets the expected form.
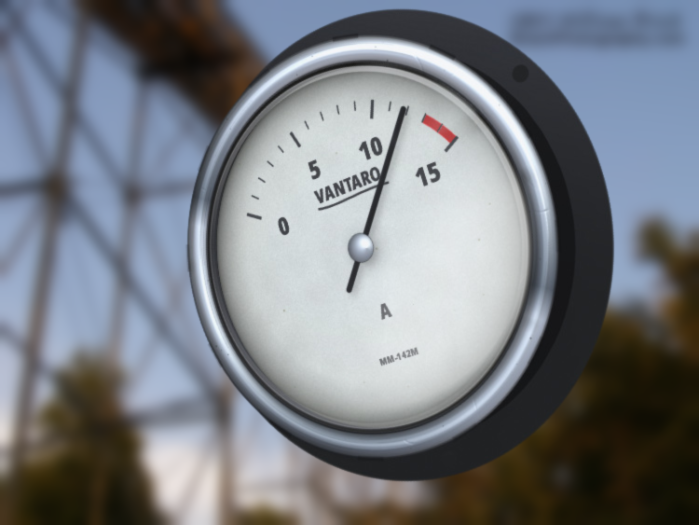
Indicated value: 12 A
